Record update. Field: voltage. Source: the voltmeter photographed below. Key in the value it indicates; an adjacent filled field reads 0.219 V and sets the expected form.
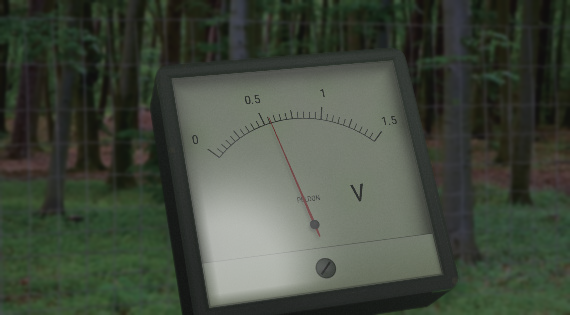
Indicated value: 0.55 V
